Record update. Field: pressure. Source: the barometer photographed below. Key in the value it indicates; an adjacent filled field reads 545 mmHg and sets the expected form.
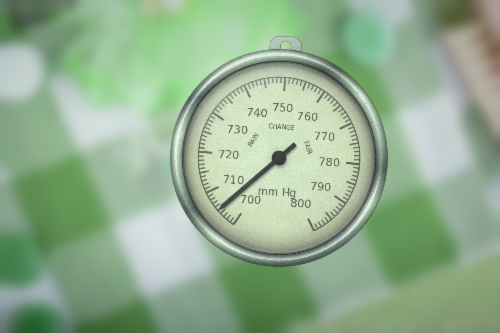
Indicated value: 705 mmHg
